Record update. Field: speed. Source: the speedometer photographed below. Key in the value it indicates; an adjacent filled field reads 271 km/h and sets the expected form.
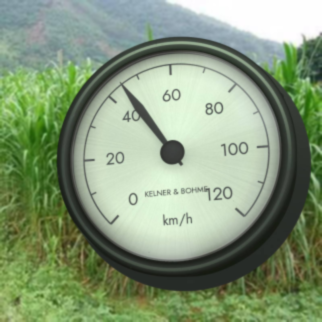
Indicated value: 45 km/h
